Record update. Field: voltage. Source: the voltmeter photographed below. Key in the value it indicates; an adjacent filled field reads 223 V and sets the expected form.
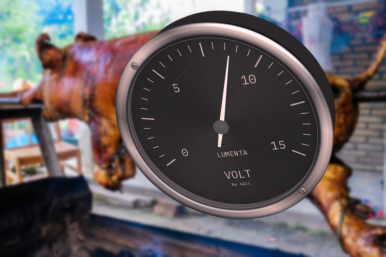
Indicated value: 8.75 V
